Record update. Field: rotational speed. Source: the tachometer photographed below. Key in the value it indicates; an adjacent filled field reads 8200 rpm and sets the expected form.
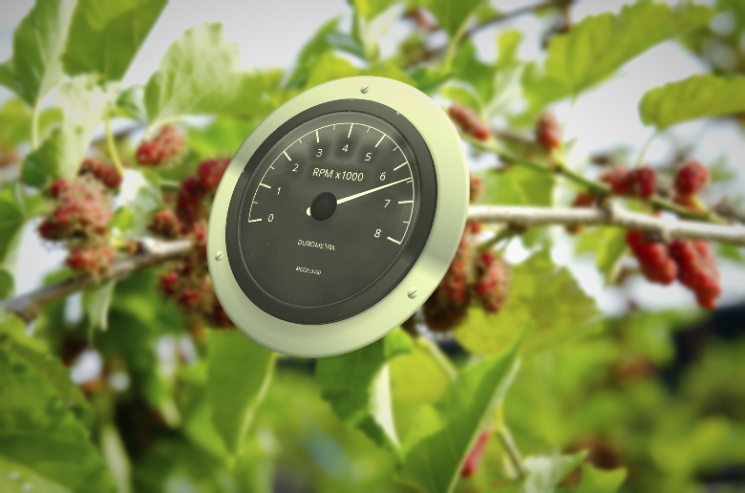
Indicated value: 6500 rpm
